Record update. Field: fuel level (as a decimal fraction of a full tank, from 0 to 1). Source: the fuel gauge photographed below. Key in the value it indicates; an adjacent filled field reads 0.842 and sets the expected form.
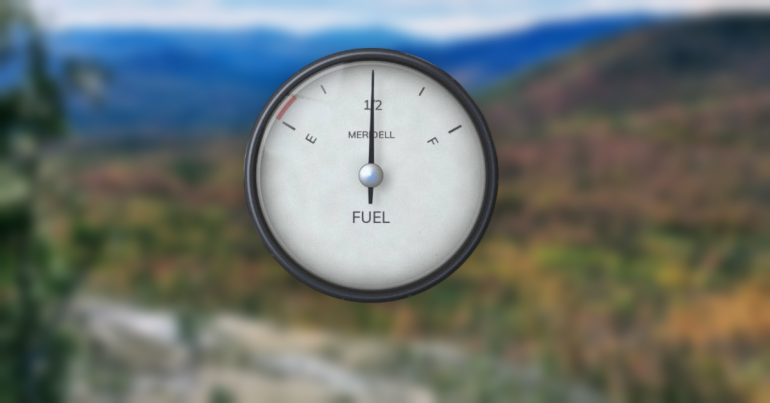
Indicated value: 0.5
